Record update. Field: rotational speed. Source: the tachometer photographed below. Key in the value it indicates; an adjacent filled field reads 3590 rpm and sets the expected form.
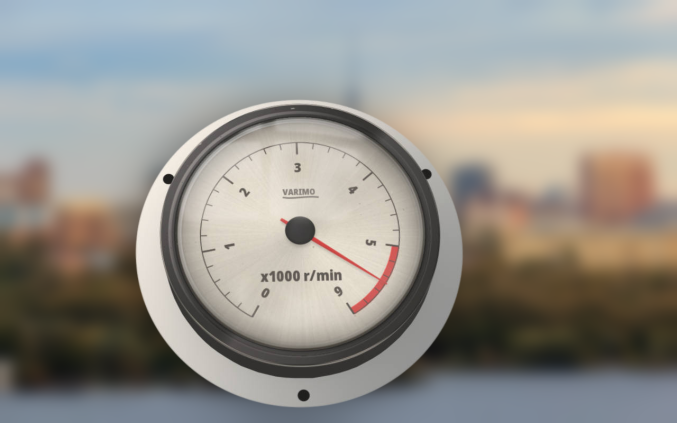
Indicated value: 5500 rpm
